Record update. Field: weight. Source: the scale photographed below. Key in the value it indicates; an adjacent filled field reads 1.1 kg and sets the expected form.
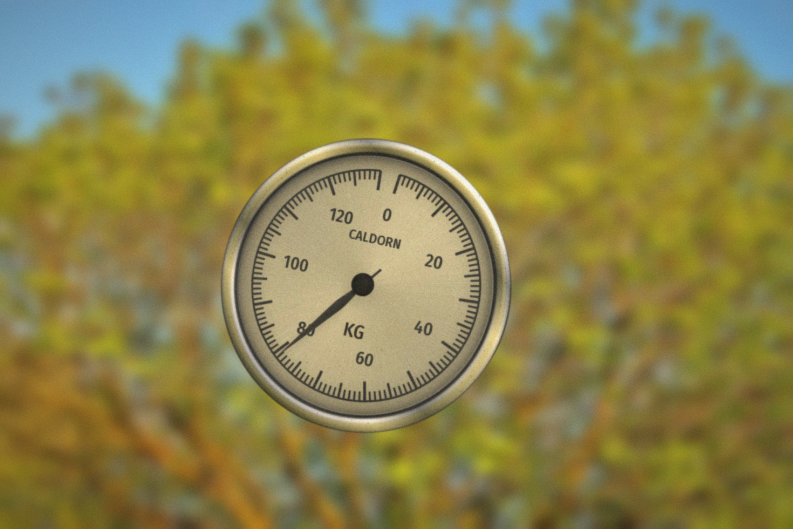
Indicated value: 79 kg
